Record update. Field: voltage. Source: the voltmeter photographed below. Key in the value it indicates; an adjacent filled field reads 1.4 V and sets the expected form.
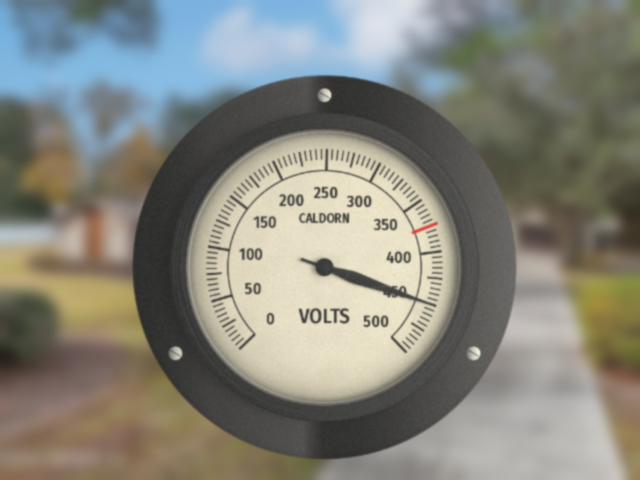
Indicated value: 450 V
